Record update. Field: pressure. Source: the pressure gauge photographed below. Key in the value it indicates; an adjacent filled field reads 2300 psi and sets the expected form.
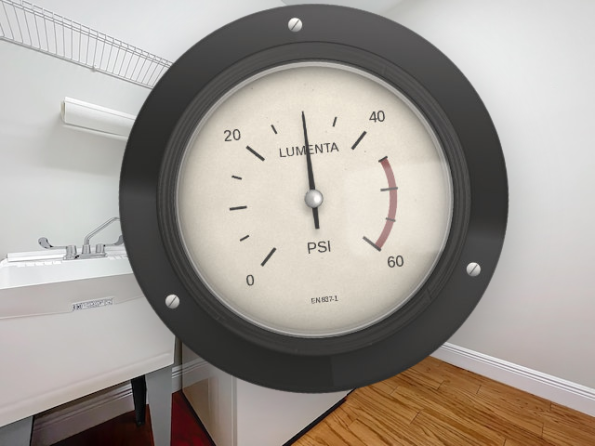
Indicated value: 30 psi
